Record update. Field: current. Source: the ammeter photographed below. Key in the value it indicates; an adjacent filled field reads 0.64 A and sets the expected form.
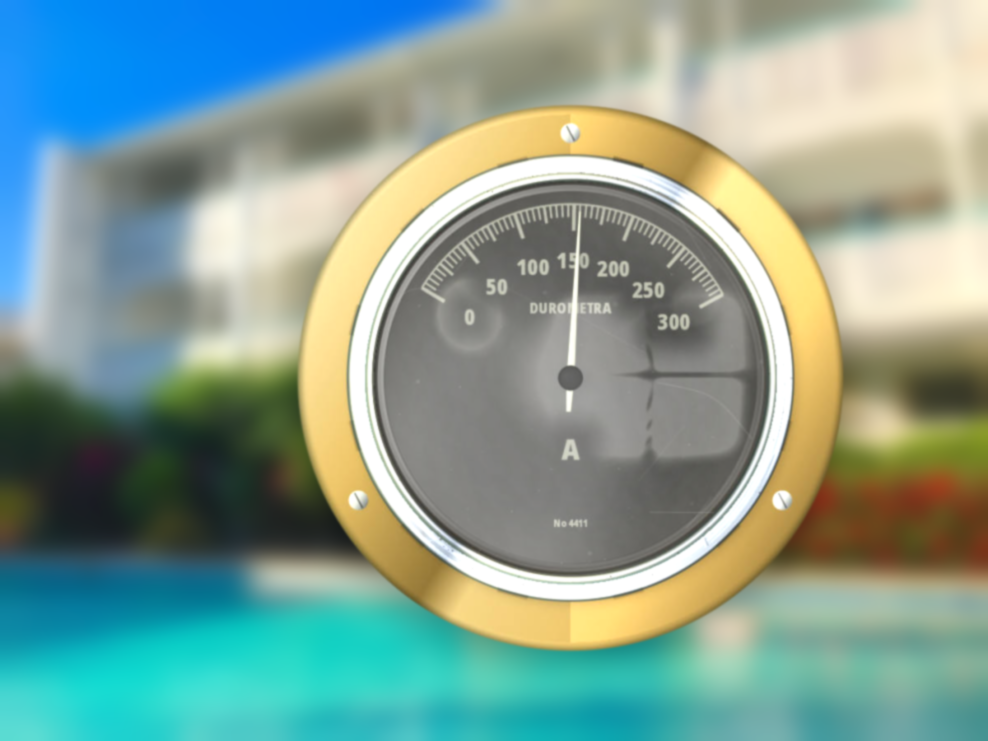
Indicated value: 155 A
